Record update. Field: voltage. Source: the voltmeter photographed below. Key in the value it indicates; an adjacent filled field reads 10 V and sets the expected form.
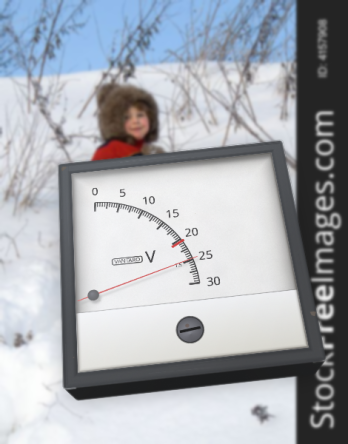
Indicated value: 25 V
